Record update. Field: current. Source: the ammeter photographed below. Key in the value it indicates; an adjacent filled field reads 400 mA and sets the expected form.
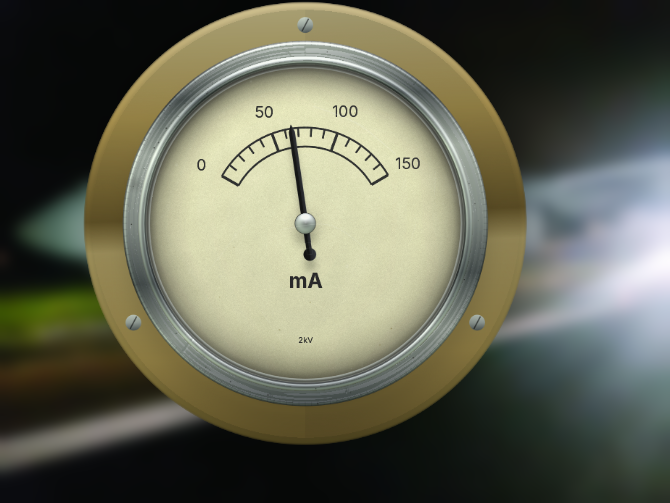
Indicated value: 65 mA
